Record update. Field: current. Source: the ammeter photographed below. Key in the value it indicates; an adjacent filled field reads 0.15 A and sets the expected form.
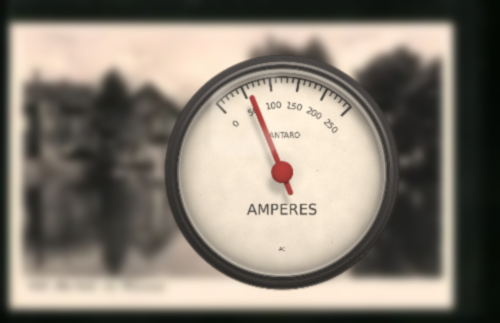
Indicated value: 60 A
